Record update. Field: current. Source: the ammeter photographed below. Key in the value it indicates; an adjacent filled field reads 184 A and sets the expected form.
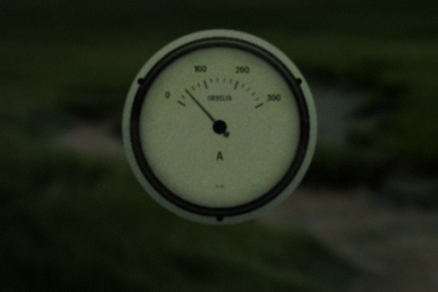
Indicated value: 40 A
